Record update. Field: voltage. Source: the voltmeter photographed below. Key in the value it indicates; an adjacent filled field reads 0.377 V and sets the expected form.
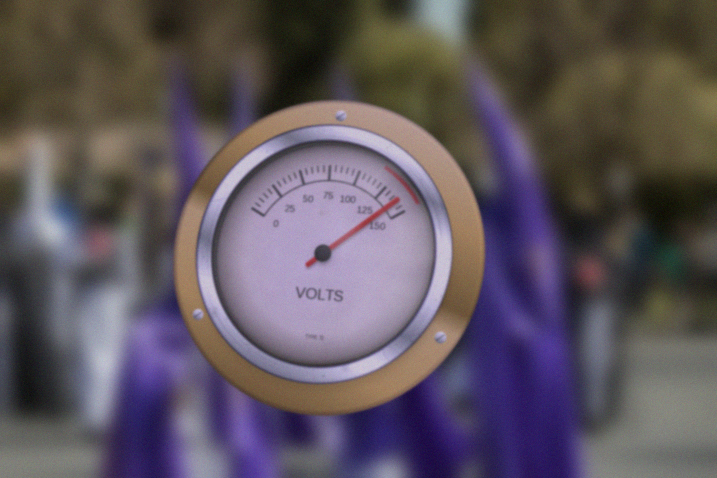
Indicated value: 140 V
